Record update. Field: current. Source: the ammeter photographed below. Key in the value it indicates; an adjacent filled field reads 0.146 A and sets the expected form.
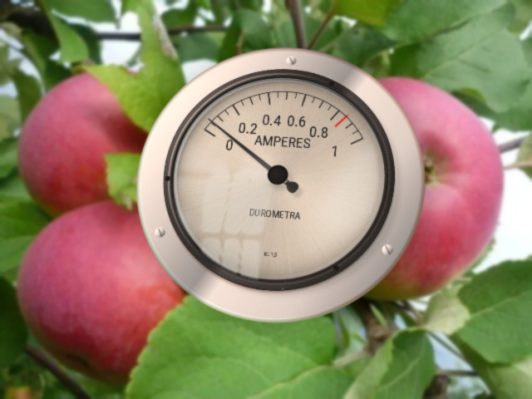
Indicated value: 0.05 A
